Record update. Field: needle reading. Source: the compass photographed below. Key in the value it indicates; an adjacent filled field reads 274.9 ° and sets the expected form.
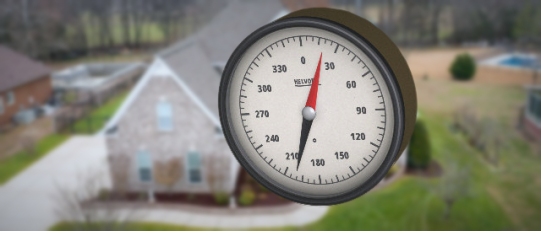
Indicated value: 20 °
